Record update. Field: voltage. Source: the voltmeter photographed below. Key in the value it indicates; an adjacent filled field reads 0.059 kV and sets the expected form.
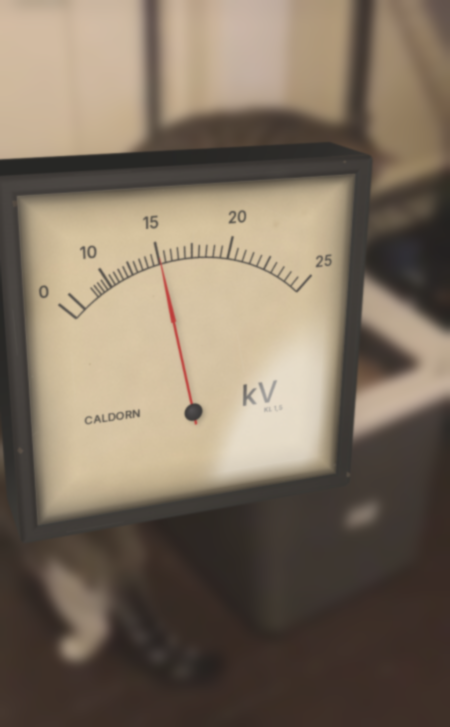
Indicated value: 15 kV
